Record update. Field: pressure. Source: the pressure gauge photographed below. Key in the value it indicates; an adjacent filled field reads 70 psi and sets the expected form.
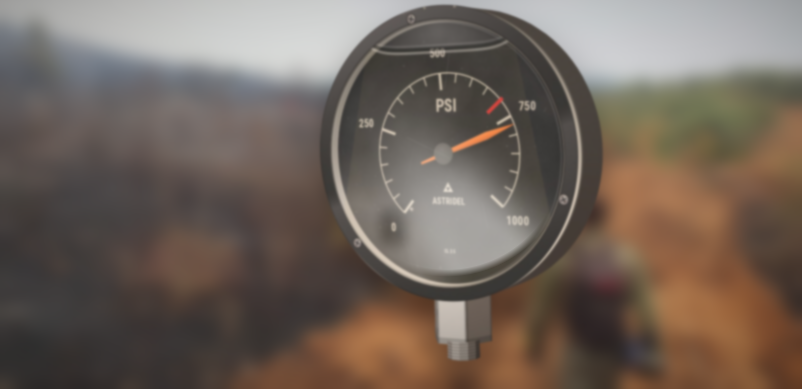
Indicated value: 775 psi
